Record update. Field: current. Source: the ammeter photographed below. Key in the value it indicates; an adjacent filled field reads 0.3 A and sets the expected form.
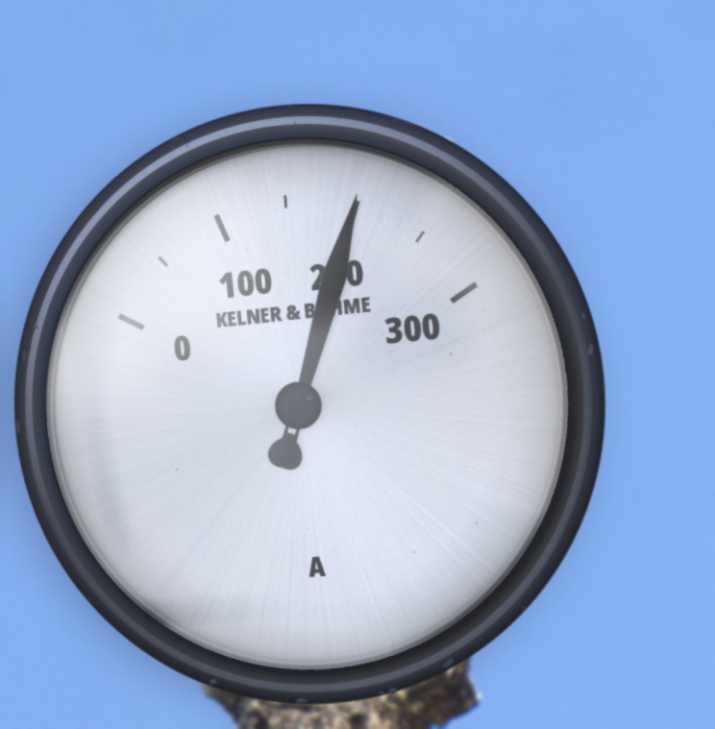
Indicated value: 200 A
